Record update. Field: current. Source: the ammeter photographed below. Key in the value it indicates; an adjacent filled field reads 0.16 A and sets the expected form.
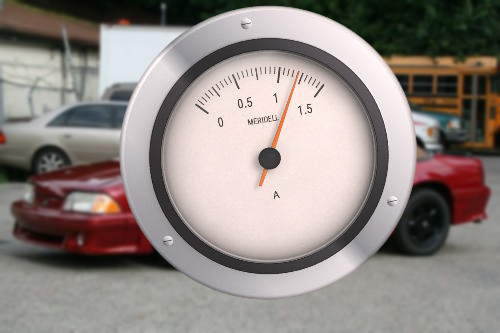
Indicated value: 1.2 A
